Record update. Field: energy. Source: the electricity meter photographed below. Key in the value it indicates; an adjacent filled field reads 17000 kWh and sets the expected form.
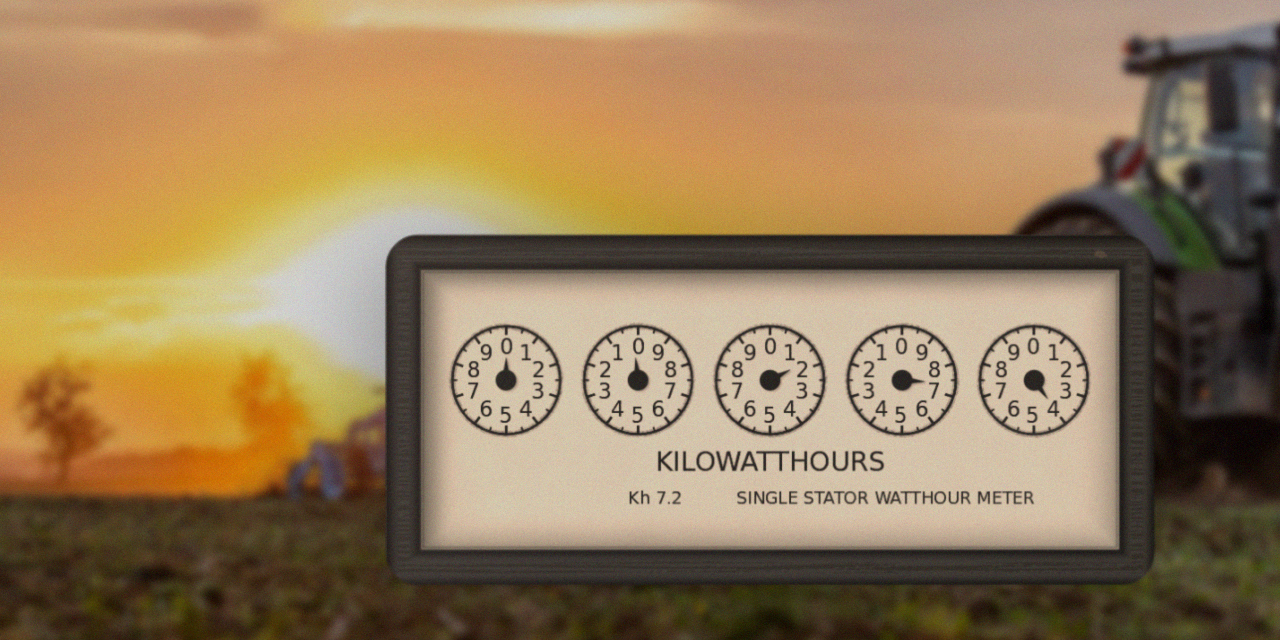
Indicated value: 174 kWh
